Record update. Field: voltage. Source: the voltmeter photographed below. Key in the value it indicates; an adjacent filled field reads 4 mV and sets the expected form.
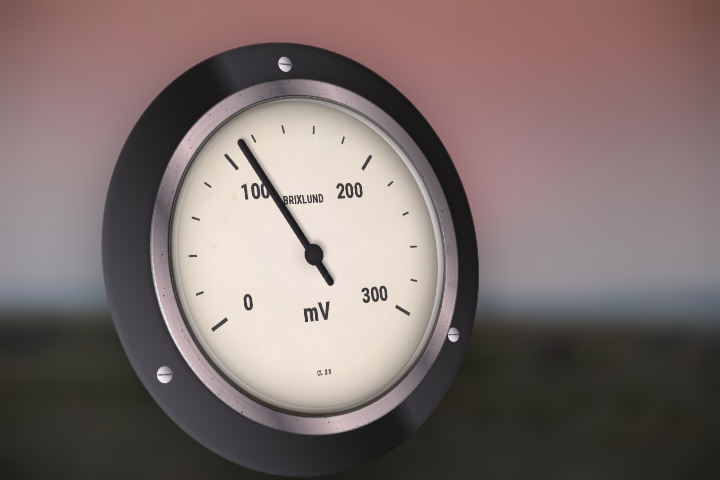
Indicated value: 110 mV
